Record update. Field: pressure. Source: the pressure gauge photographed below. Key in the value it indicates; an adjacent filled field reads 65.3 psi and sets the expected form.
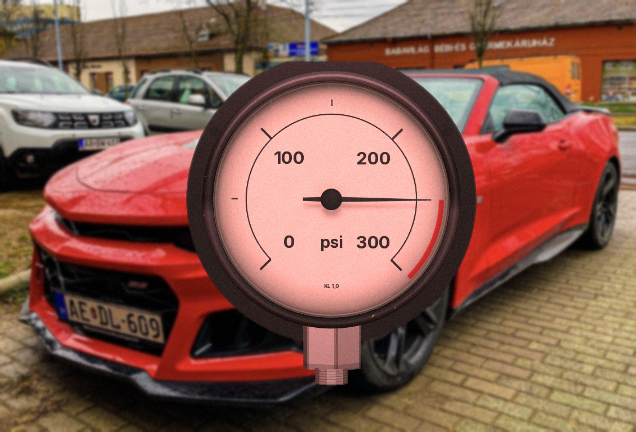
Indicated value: 250 psi
